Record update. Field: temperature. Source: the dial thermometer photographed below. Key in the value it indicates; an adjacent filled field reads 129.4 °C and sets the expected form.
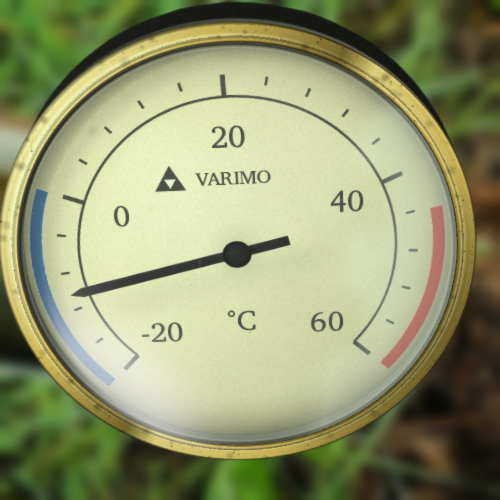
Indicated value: -10 °C
